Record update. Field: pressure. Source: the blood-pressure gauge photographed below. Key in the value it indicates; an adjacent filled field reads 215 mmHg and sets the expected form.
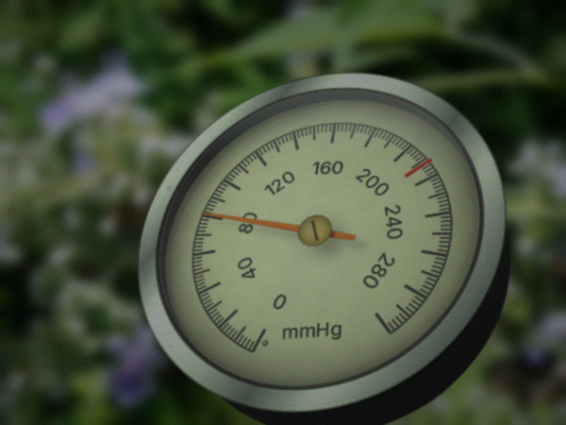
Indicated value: 80 mmHg
